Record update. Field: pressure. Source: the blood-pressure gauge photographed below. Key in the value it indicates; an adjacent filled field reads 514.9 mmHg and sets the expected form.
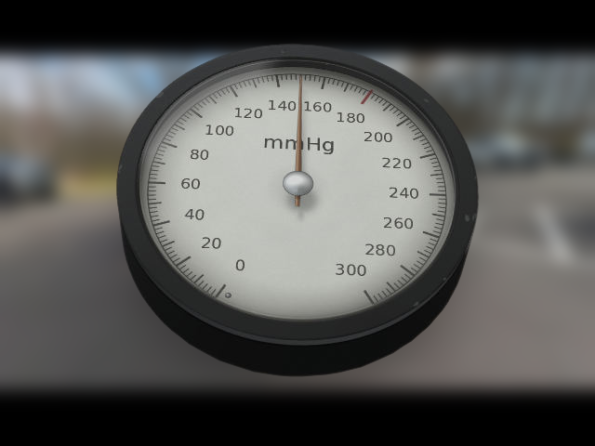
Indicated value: 150 mmHg
